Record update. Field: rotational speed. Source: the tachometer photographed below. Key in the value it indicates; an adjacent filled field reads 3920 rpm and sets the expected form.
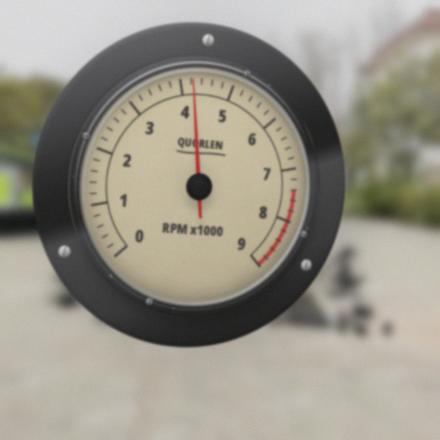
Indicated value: 4200 rpm
